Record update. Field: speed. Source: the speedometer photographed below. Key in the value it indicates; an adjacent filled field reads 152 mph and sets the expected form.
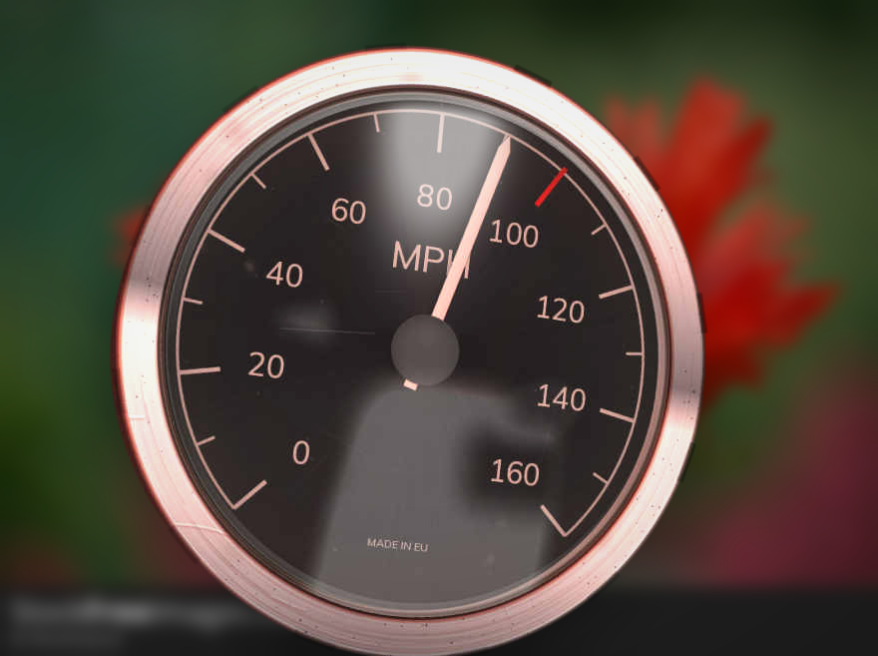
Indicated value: 90 mph
